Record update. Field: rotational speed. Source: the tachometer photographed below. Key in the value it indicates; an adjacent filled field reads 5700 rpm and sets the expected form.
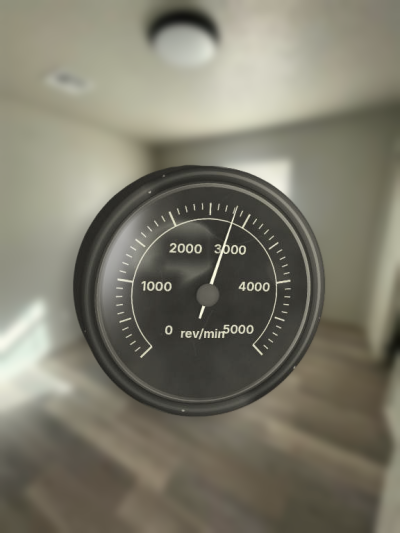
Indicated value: 2800 rpm
